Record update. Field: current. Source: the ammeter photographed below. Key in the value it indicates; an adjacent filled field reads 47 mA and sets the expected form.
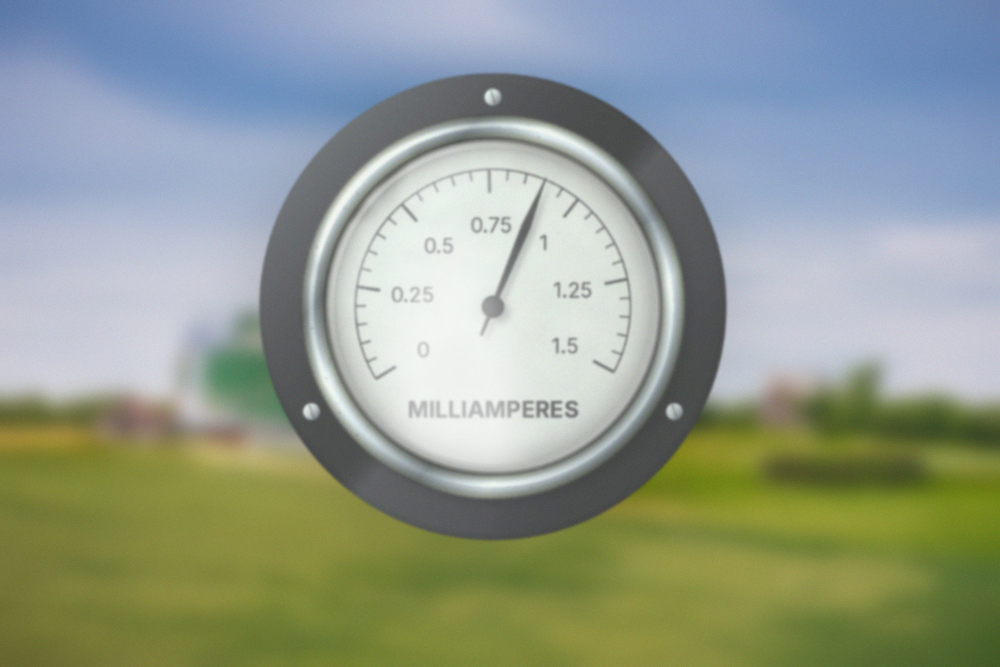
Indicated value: 0.9 mA
